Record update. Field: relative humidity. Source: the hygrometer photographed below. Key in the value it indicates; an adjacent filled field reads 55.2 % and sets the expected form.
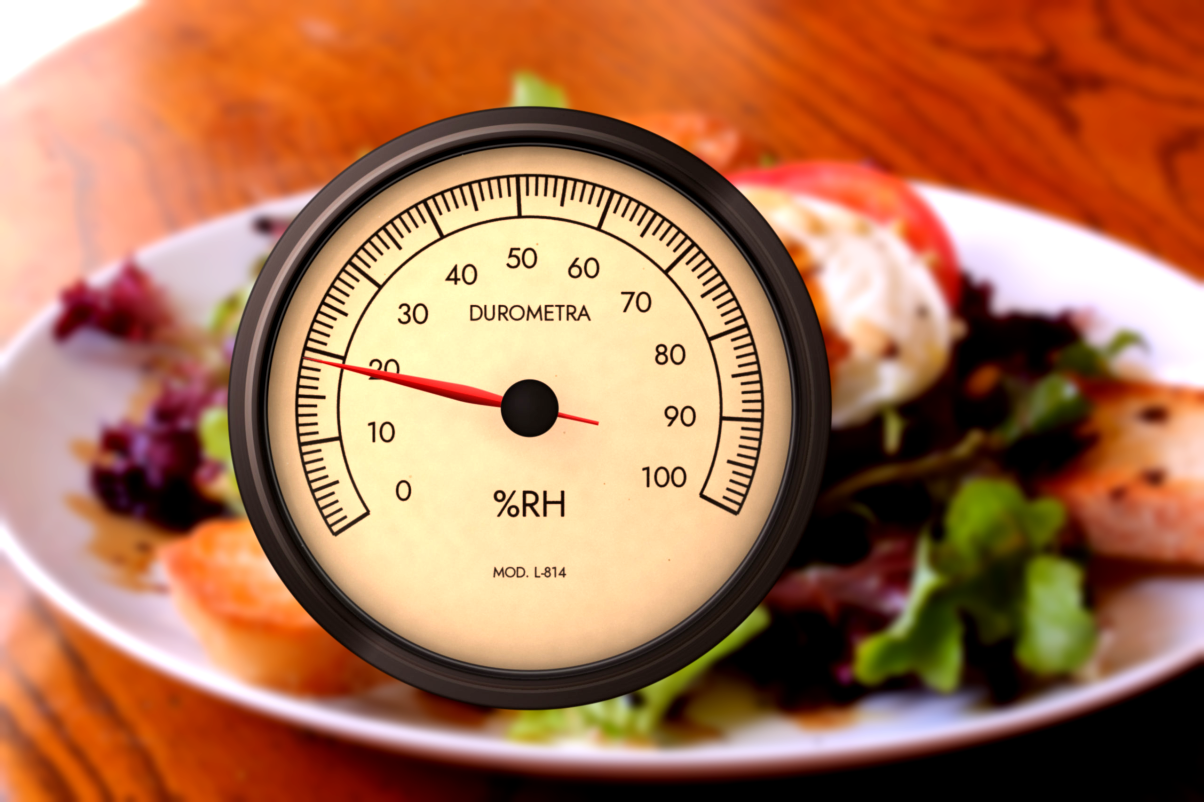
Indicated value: 19 %
